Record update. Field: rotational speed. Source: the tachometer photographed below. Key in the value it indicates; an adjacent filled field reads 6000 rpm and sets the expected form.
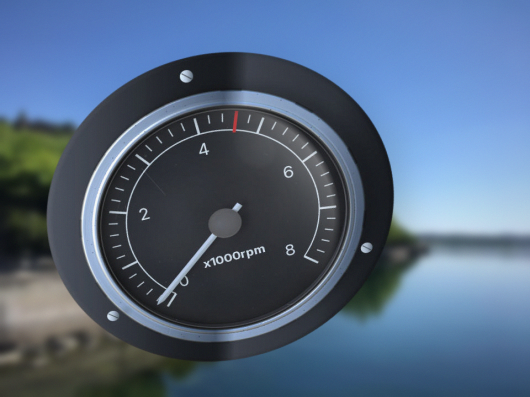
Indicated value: 200 rpm
